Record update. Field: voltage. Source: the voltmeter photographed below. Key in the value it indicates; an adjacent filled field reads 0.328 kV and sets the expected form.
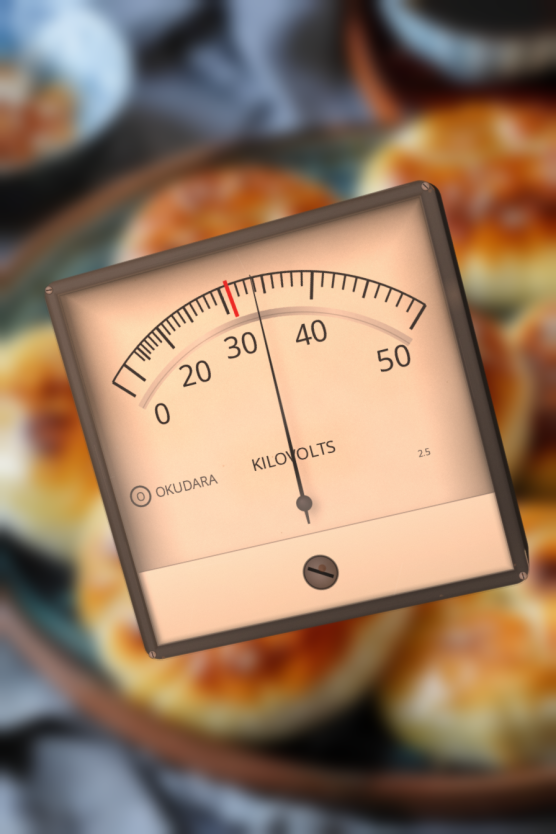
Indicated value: 34 kV
